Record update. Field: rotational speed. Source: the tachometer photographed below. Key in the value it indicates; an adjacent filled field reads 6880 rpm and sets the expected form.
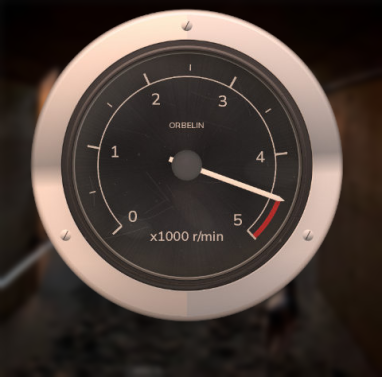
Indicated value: 4500 rpm
